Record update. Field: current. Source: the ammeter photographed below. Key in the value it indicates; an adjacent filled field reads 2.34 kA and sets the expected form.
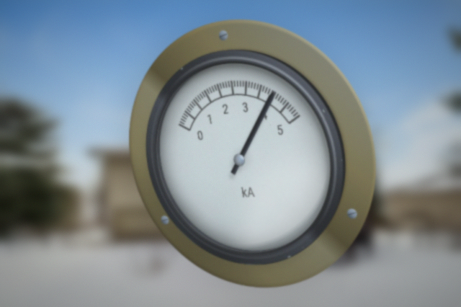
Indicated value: 4 kA
